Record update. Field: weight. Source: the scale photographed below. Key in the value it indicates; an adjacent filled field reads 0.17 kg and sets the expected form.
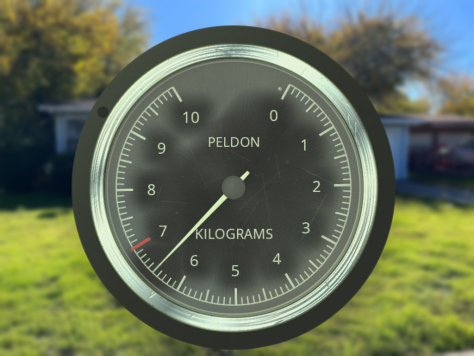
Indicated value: 6.5 kg
